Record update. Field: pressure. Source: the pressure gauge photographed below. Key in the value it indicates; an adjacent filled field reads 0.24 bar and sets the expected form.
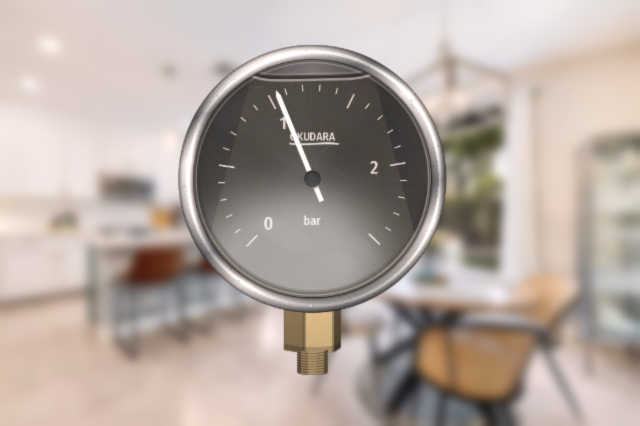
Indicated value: 1.05 bar
